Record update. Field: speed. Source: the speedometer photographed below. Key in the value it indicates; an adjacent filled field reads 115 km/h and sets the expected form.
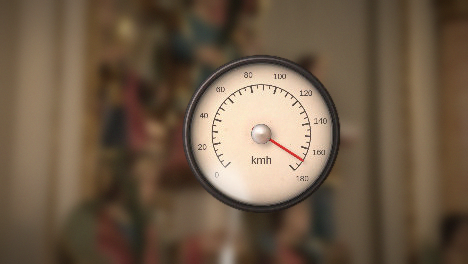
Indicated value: 170 km/h
